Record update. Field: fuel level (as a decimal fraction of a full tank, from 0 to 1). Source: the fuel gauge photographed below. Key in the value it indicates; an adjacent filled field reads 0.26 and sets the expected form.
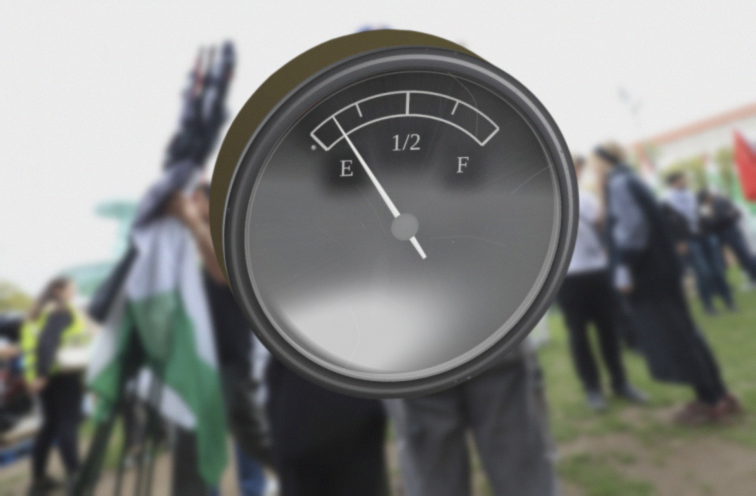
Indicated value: 0.125
